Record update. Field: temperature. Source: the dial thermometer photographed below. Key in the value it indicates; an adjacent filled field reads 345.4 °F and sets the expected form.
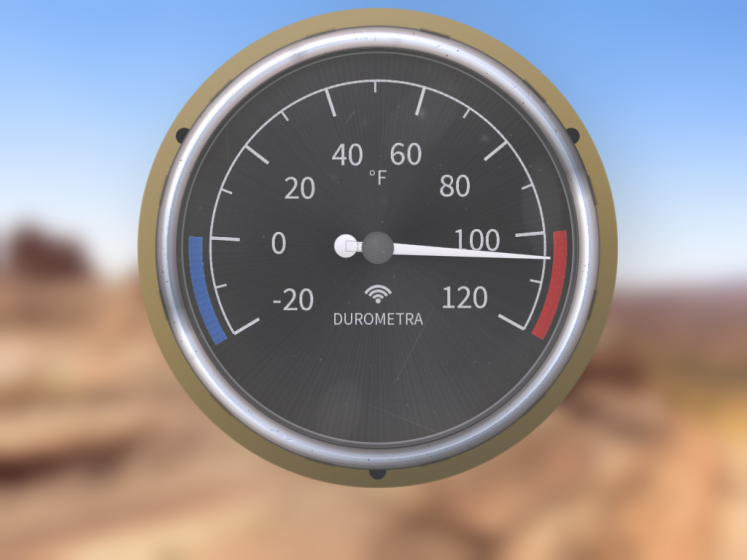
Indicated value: 105 °F
